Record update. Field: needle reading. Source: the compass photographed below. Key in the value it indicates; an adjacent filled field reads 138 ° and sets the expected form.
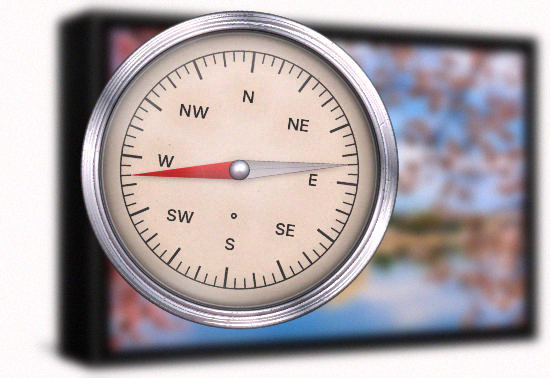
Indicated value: 260 °
